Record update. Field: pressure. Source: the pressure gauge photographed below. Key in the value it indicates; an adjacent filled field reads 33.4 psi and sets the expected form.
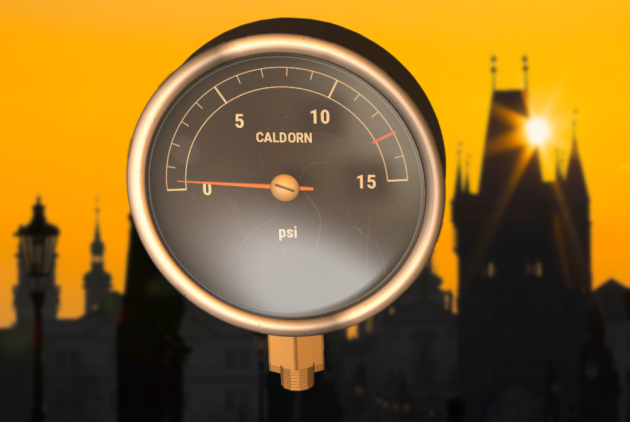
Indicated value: 0.5 psi
